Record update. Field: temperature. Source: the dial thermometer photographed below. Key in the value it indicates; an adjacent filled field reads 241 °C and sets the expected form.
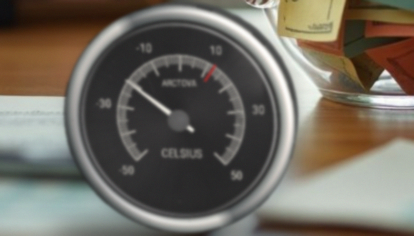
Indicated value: -20 °C
